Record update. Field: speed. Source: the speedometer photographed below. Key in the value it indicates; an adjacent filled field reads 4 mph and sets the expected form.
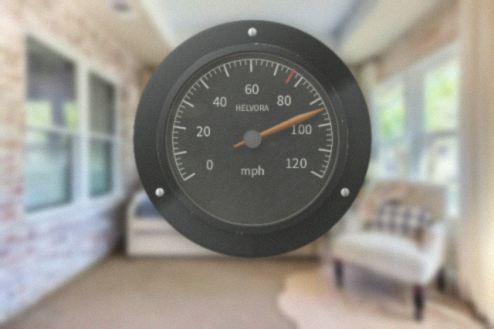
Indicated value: 94 mph
